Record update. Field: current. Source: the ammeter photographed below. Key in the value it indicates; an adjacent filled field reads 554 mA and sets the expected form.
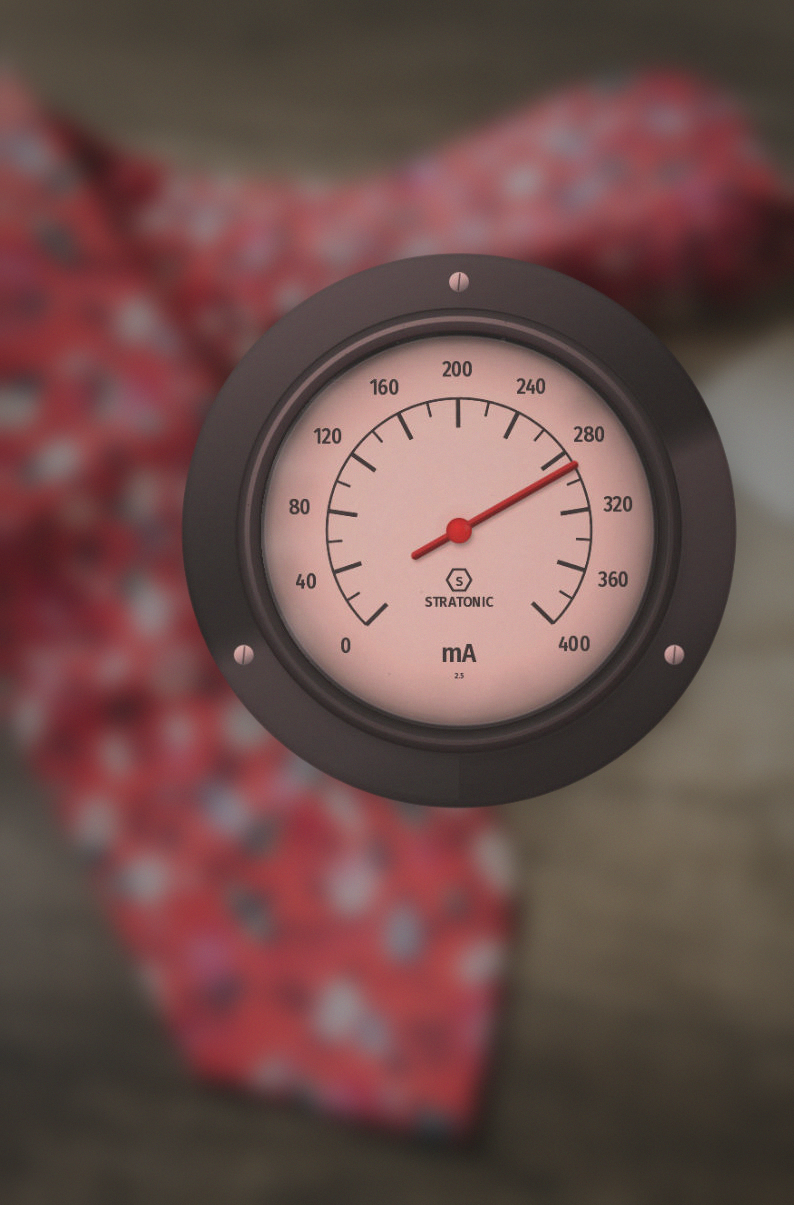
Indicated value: 290 mA
